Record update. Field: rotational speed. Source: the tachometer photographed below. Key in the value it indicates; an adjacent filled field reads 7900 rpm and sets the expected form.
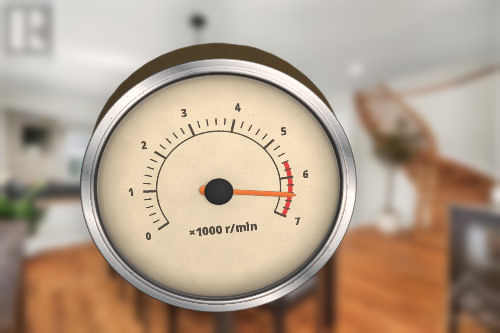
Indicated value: 6400 rpm
